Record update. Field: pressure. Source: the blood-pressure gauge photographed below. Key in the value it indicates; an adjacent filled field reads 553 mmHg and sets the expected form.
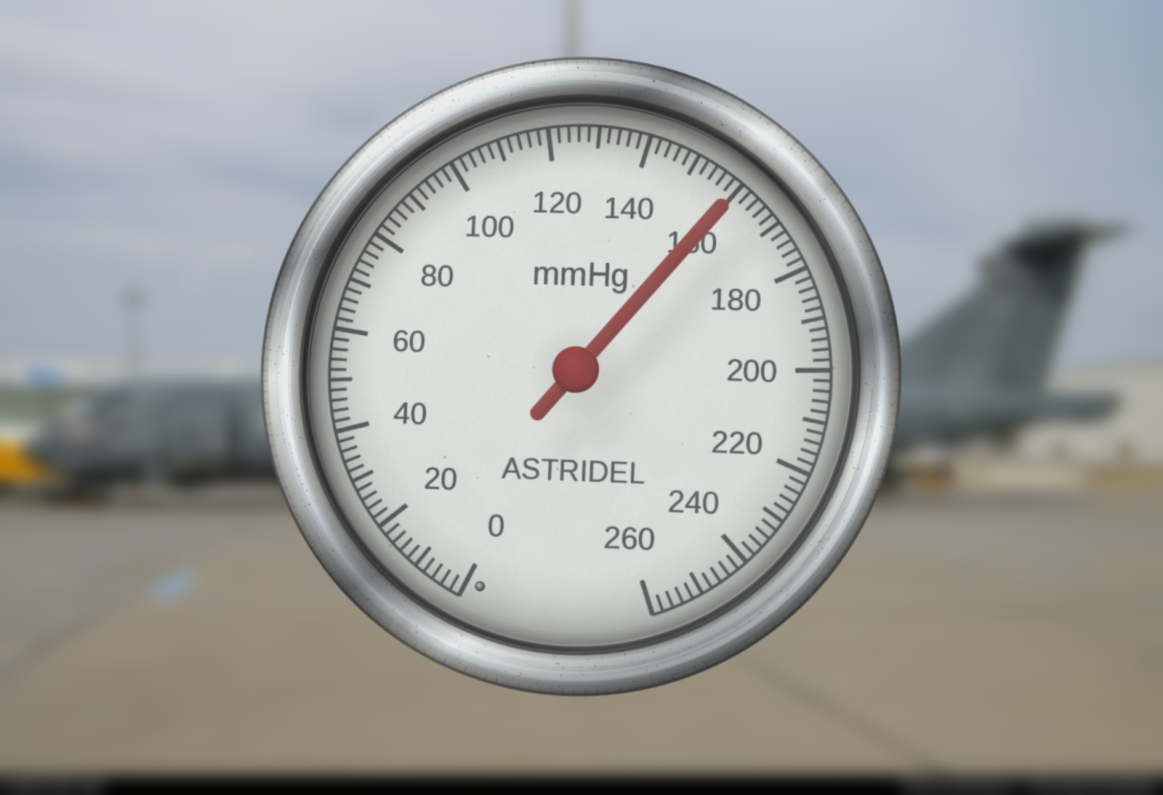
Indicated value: 160 mmHg
